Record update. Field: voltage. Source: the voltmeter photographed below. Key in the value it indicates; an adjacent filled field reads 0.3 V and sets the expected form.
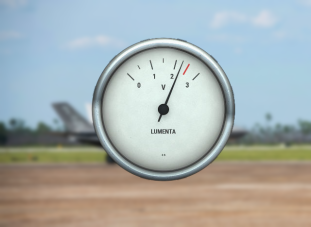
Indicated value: 2.25 V
